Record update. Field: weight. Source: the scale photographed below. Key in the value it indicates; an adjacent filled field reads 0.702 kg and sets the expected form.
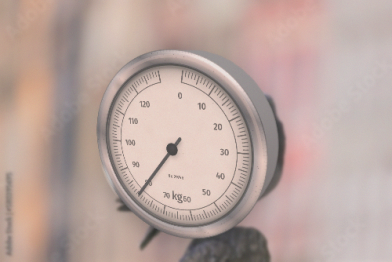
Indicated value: 80 kg
